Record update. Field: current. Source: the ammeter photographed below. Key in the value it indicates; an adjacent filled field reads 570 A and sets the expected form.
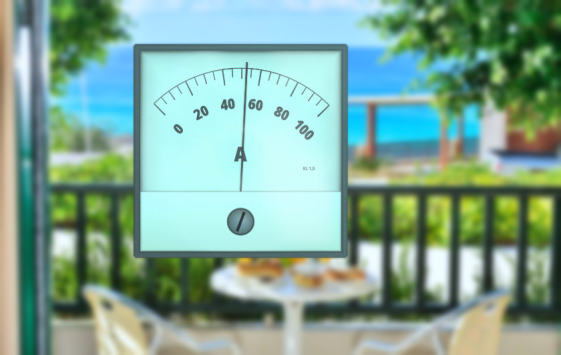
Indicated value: 52.5 A
